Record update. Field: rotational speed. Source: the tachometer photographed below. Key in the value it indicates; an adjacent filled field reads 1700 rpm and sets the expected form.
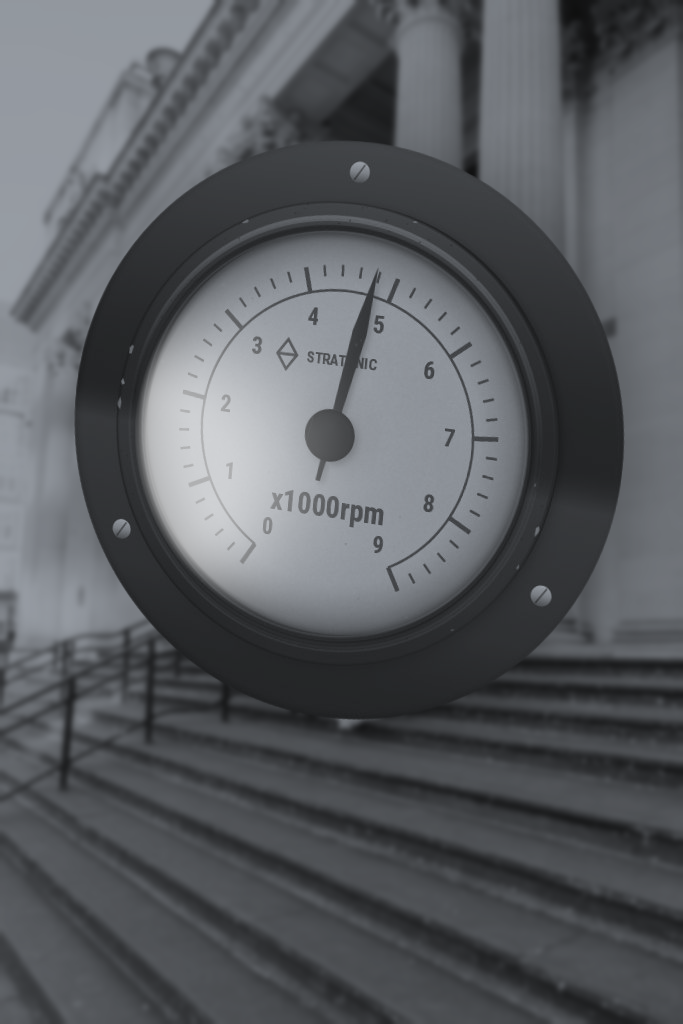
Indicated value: 4800 rpm
